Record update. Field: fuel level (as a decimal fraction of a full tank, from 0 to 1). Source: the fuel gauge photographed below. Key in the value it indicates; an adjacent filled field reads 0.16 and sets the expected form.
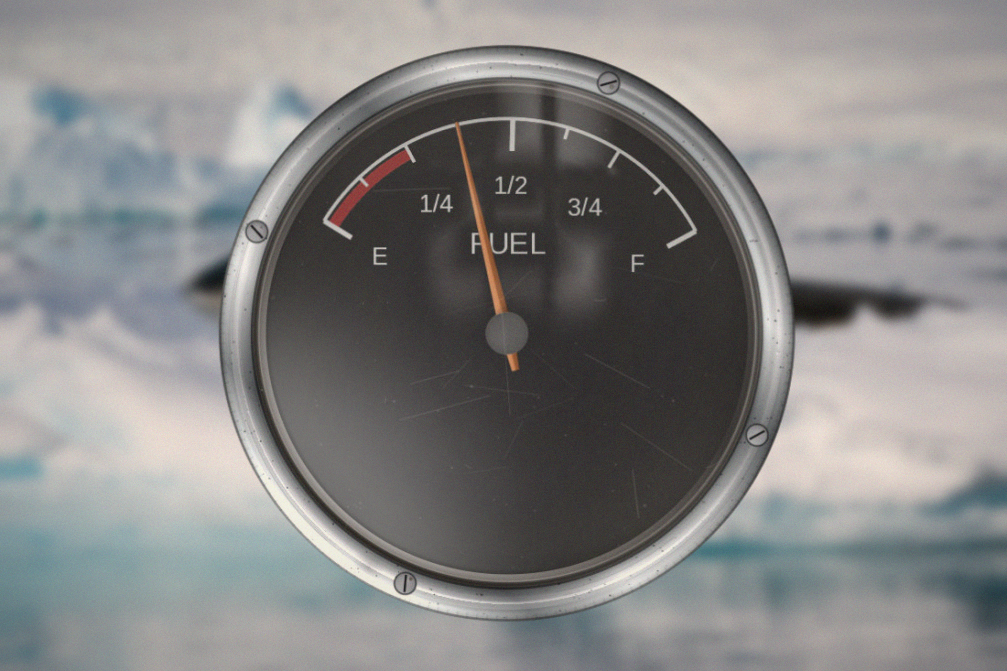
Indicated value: 0.375
